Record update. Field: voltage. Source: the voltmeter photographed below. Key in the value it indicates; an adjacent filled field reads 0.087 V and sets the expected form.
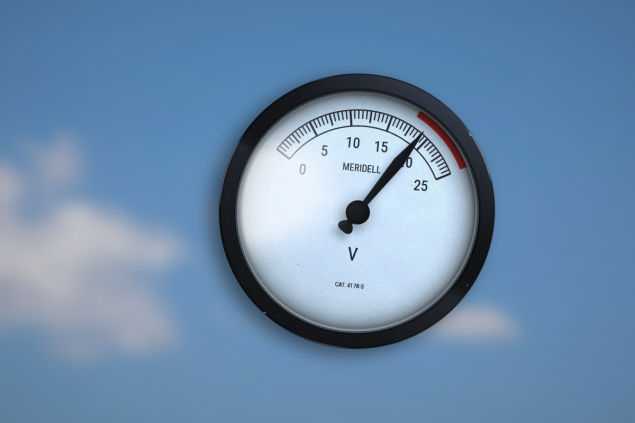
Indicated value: 19 V
